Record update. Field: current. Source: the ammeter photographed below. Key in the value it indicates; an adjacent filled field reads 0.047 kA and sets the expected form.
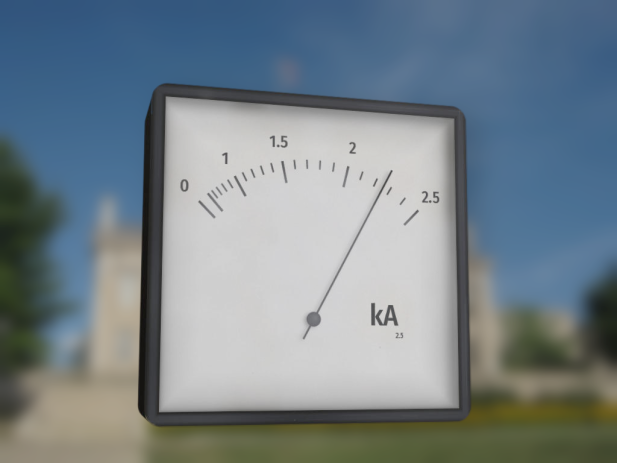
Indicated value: 2.25 kA
